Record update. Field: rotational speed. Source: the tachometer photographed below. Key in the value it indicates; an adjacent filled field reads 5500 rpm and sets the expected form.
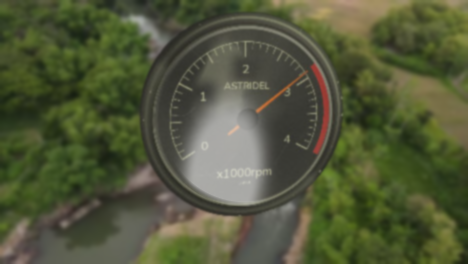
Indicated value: 2900 rpm
